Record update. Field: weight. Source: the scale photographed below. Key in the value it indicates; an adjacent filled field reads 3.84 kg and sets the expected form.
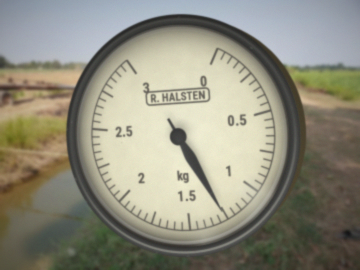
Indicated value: 1.25 kg
